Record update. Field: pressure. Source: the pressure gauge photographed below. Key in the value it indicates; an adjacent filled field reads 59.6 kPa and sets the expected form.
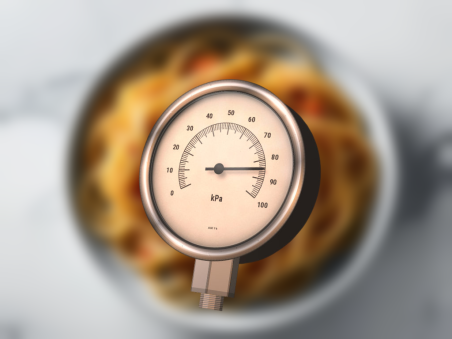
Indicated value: 85 kPa
